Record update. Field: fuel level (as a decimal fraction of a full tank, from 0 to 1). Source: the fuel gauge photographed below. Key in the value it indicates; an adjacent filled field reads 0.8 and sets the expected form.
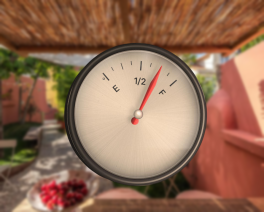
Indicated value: 0.75
